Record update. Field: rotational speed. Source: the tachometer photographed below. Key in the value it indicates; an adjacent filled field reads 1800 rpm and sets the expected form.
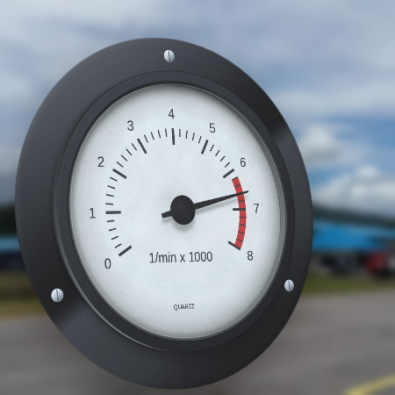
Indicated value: 6600 rpm
